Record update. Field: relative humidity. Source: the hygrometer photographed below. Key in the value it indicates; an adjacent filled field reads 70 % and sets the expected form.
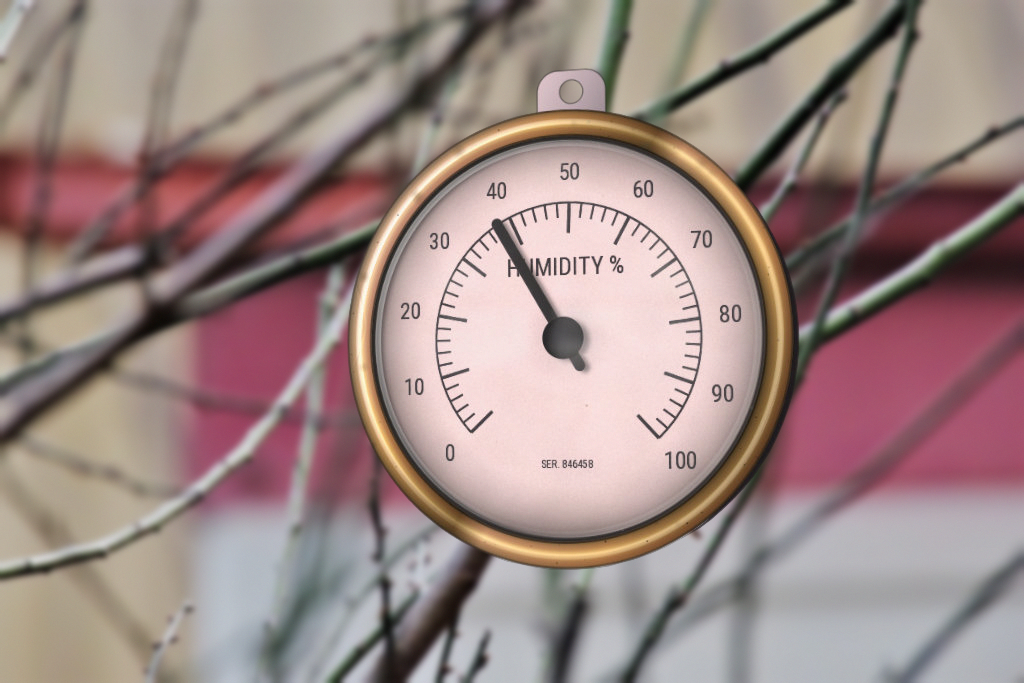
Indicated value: 38 %
